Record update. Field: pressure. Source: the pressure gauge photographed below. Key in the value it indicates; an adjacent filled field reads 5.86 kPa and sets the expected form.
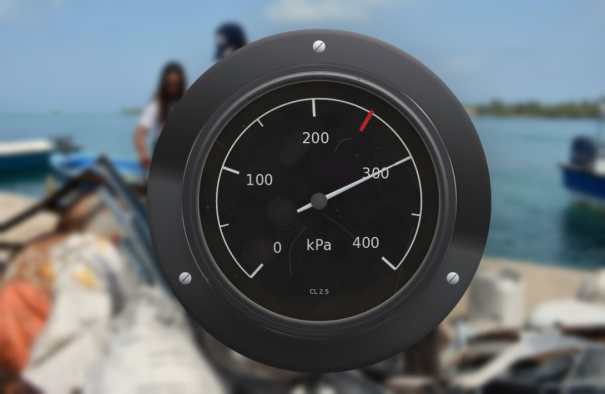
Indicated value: 300 kPa
